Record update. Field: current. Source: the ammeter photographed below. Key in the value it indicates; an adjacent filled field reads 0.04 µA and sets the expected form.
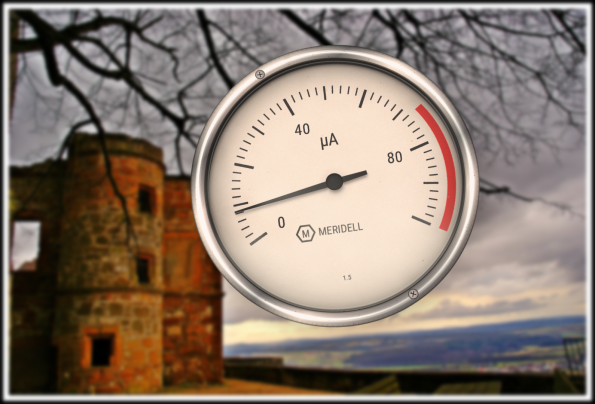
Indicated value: 8 µA
